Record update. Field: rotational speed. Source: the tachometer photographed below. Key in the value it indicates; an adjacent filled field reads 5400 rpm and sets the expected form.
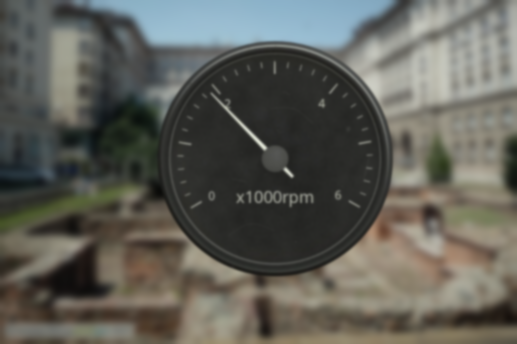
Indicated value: 1900 rpm
